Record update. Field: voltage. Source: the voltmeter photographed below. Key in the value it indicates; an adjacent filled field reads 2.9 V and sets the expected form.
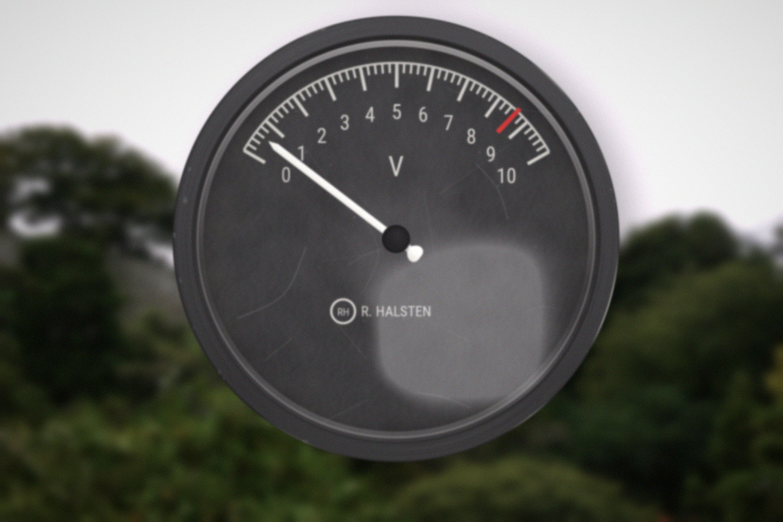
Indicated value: 0.6 V
